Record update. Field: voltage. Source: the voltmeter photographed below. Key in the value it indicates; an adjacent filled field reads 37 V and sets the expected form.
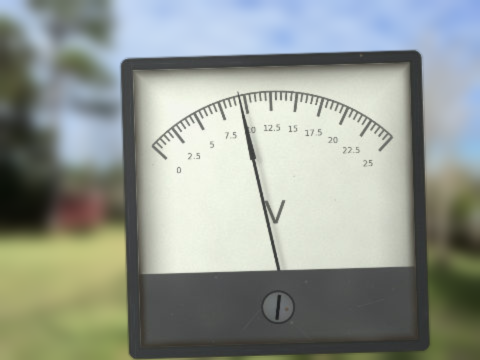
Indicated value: 9.5 V
